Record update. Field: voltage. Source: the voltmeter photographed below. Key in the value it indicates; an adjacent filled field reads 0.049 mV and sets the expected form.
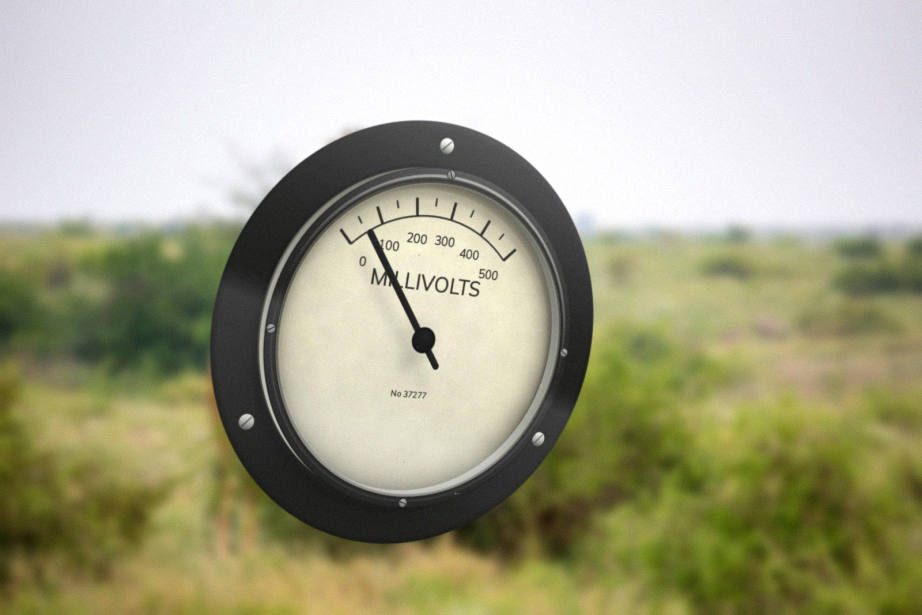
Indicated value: 50 mV
